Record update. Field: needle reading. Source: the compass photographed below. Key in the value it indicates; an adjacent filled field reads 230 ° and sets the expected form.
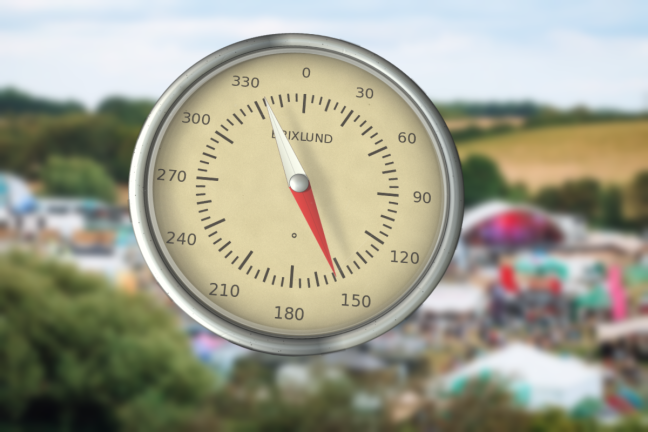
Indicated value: 155 °
